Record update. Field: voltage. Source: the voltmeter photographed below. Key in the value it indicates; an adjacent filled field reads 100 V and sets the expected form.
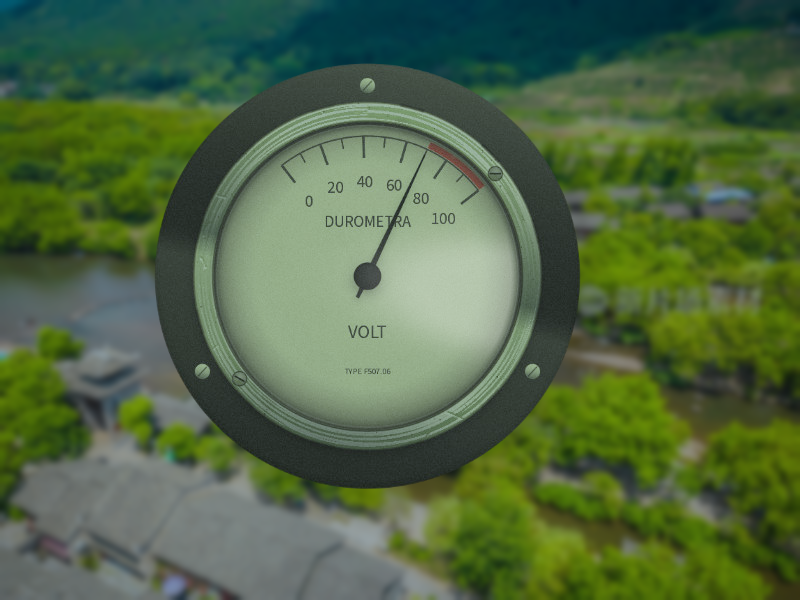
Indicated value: 70 V
